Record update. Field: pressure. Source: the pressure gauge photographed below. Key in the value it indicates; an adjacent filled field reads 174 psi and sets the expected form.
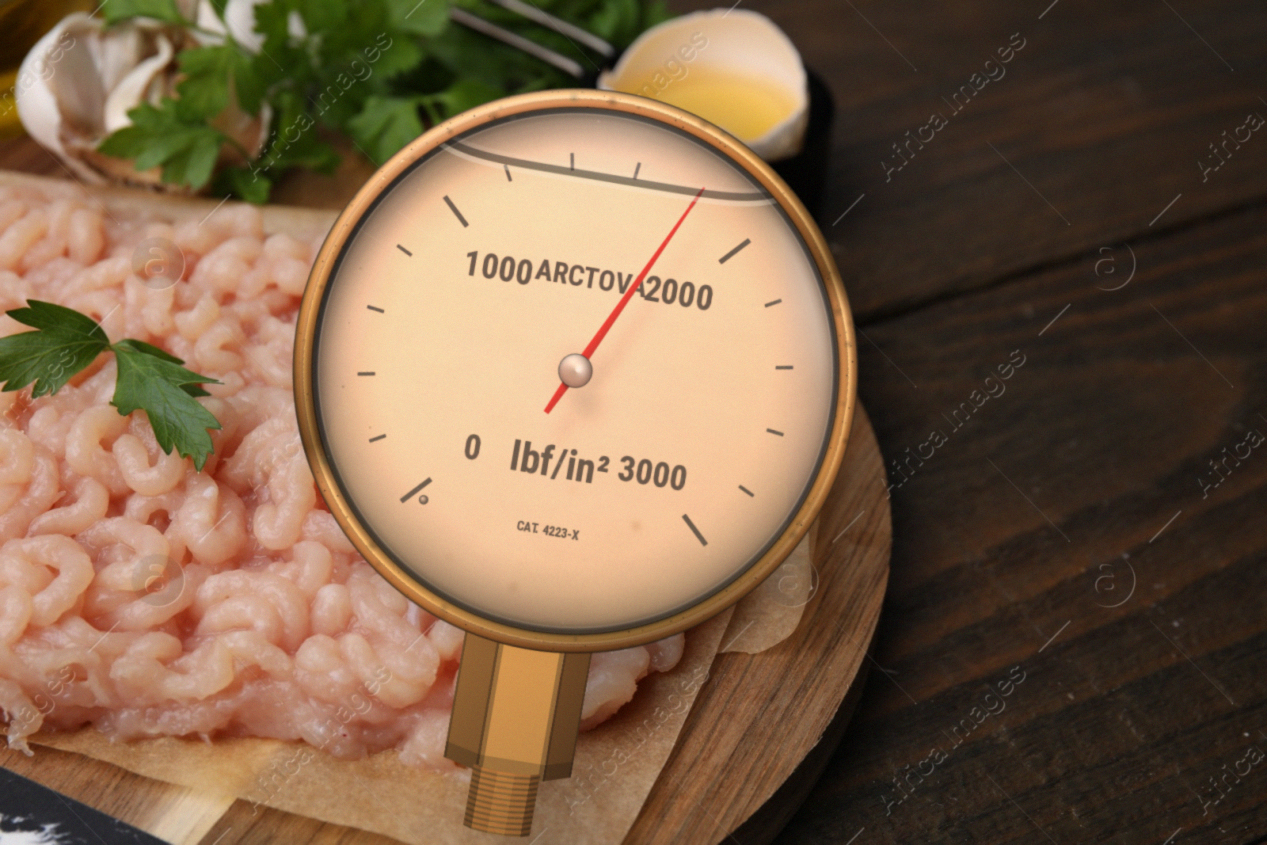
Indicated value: 1800 psi
